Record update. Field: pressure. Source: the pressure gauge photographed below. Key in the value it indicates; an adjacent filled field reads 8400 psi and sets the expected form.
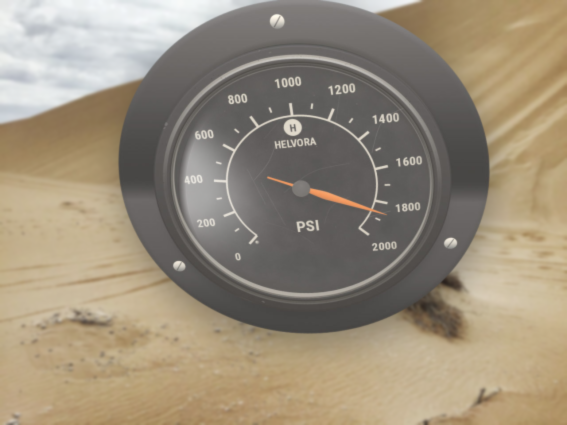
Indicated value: 1850 psi
